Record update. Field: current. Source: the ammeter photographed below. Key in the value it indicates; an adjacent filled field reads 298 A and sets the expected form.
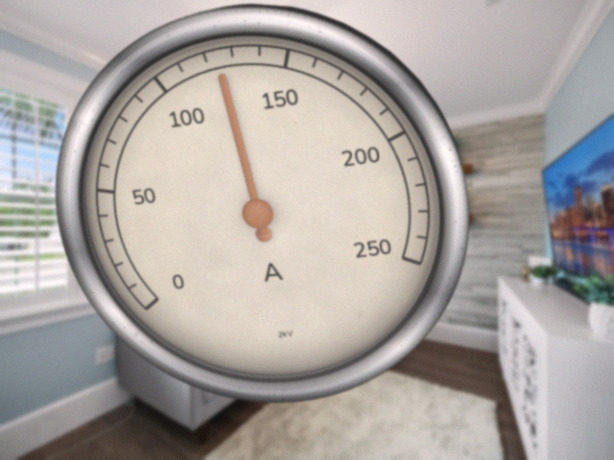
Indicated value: 125 A
